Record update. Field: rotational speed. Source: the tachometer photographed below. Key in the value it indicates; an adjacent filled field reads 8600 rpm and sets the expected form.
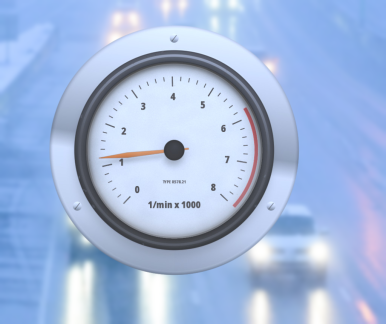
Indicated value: 1200 rpm
